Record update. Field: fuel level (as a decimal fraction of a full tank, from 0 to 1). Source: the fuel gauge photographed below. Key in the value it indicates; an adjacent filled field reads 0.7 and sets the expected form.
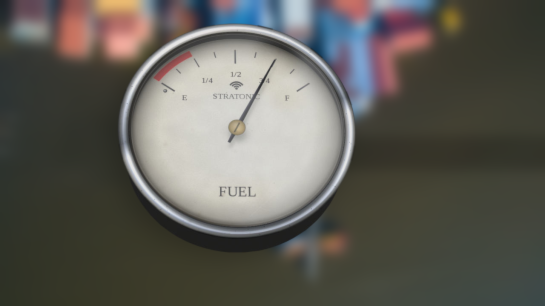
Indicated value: 0.75
